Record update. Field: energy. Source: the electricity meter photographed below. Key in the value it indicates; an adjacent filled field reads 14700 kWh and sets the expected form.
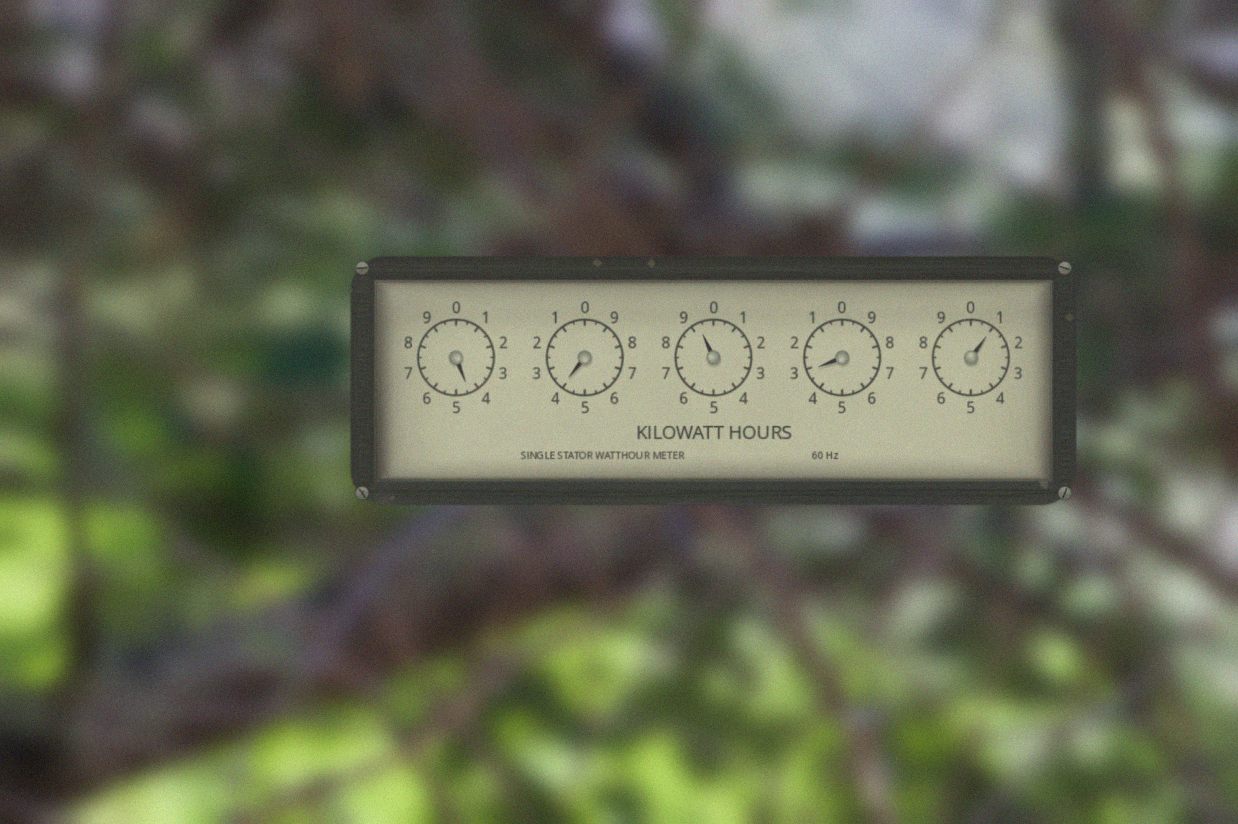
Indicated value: 43931 kWh
